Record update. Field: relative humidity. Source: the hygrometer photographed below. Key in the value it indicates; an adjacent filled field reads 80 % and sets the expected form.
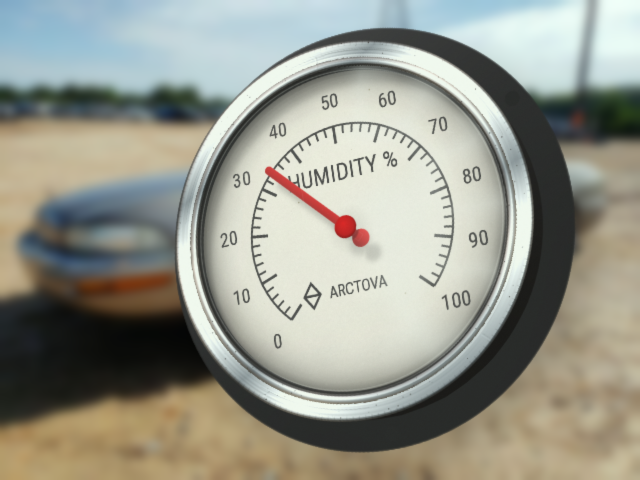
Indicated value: 34 %
